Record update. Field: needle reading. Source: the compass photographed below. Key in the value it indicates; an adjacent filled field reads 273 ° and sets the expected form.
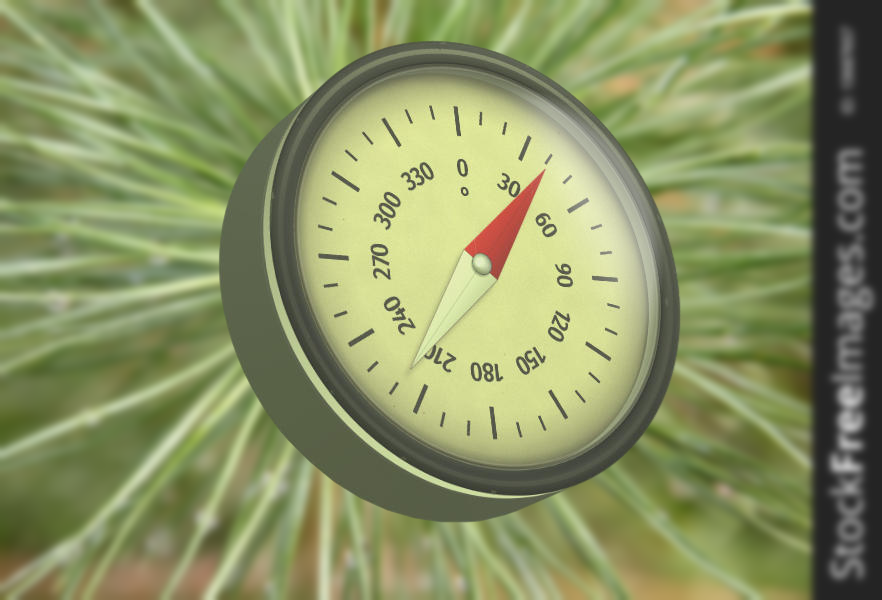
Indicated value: 40 °
